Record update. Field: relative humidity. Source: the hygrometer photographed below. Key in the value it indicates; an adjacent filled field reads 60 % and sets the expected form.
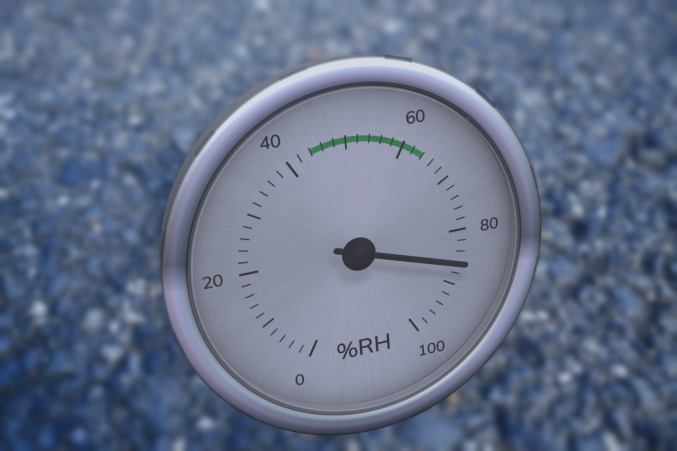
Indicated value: 86 %
